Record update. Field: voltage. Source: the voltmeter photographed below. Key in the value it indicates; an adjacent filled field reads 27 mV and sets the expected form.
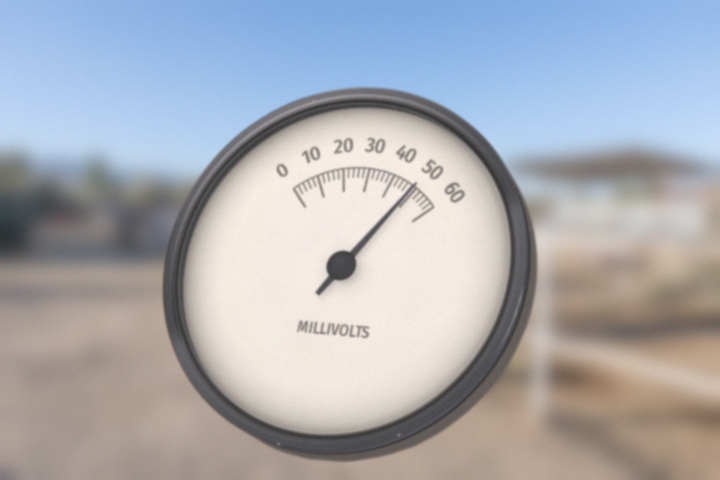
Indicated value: 50 mV
